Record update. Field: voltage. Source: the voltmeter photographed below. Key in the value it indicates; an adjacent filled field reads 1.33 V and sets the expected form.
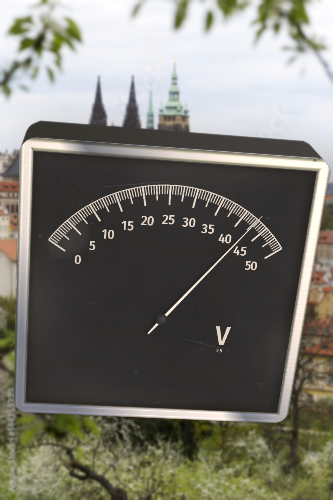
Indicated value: 42.5 V
